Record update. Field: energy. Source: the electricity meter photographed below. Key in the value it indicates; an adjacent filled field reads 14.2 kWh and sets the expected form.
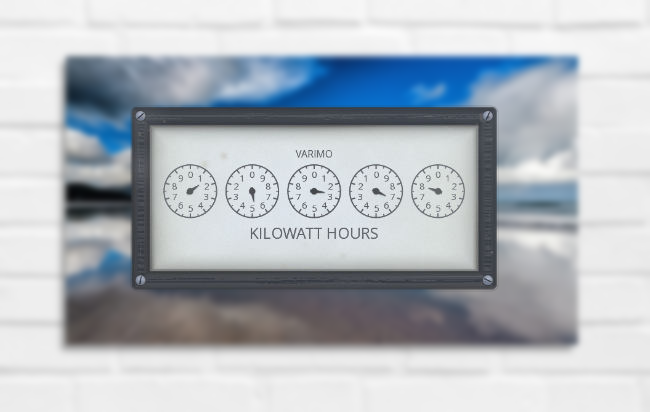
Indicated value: 15268 kWh
